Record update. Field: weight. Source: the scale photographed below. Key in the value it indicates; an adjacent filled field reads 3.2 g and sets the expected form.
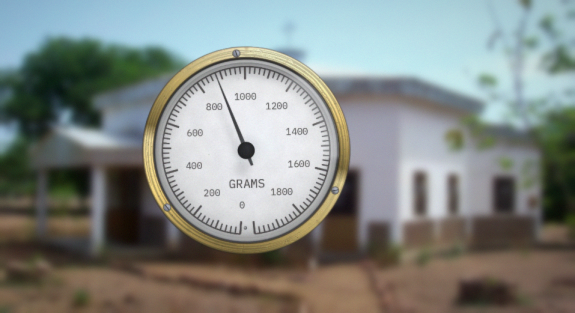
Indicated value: 880 g
